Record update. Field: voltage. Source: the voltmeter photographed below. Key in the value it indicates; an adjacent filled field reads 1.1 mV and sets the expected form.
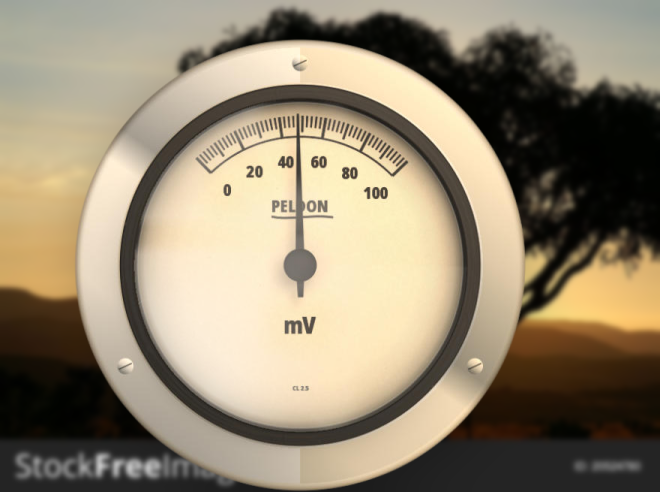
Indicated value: 48 mV
